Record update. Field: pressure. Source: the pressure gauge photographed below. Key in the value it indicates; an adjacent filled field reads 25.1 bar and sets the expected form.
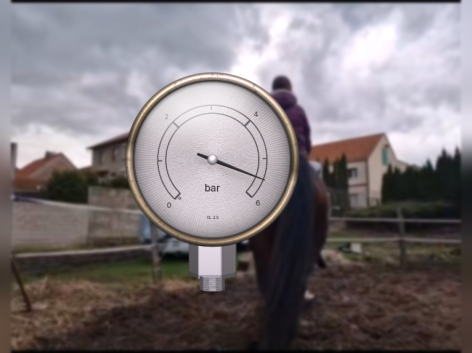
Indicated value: 5.5 bar
